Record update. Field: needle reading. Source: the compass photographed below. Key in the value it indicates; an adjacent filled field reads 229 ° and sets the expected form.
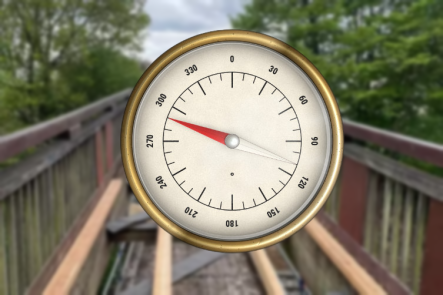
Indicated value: 290 °
